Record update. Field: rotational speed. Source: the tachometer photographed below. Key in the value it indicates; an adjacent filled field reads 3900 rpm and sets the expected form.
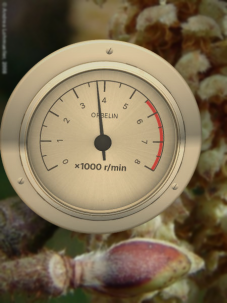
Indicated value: 3750 rpm
